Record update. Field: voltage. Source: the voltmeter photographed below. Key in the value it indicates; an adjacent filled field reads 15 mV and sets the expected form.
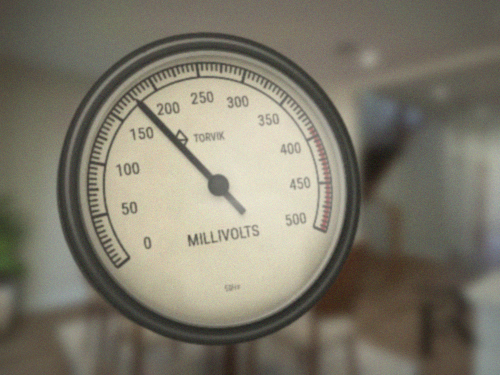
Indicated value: 175 mV
